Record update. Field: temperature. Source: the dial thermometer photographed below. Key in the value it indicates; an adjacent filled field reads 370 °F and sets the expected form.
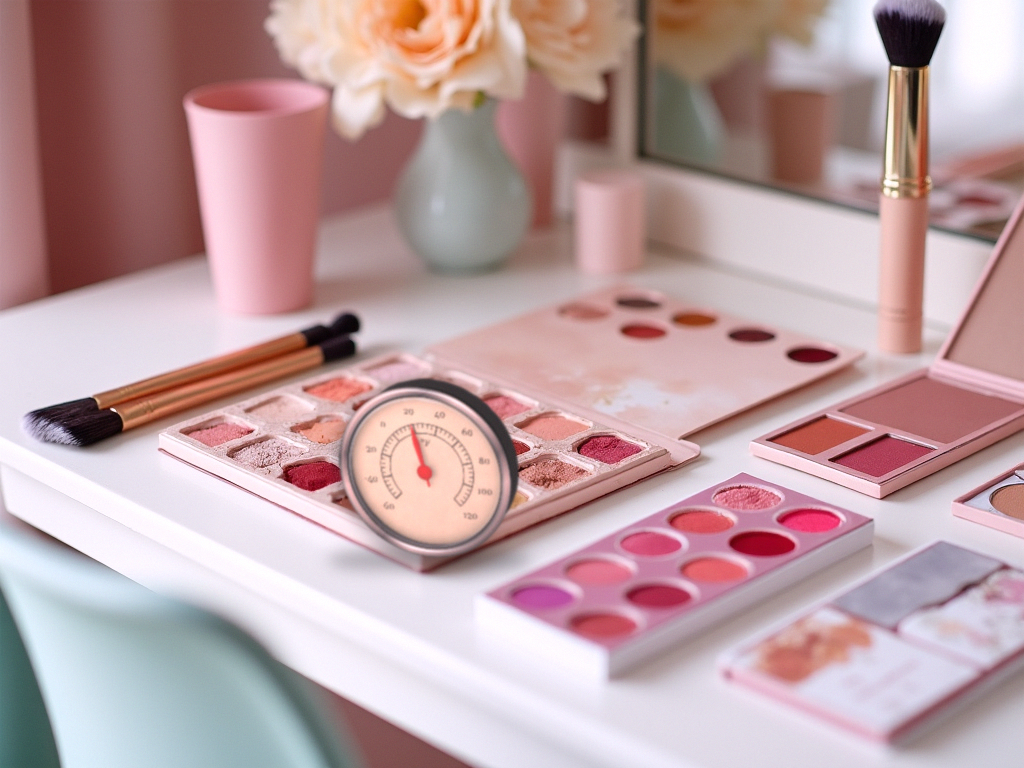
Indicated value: 20 °F
